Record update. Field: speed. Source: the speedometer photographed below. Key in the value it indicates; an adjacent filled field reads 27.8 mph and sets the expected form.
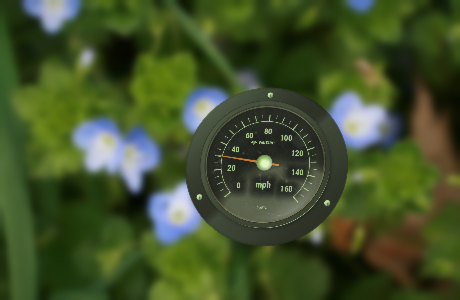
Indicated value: 30 mph
